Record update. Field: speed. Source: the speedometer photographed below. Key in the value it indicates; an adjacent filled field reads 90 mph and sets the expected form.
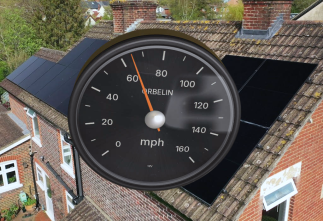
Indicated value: 65 mph
